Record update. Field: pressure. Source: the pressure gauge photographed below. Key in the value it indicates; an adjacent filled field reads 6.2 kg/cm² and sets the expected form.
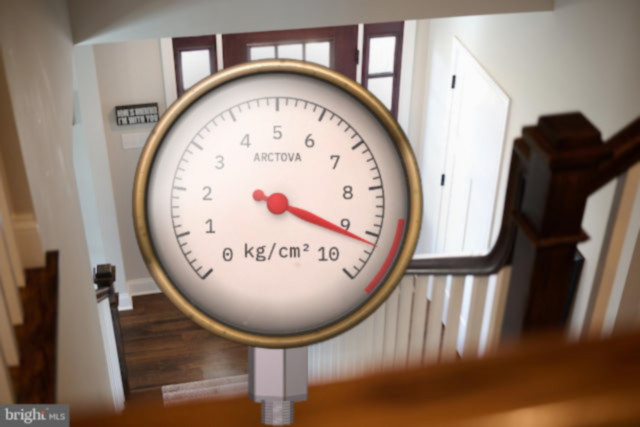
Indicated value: 9.2 kg/cm²
